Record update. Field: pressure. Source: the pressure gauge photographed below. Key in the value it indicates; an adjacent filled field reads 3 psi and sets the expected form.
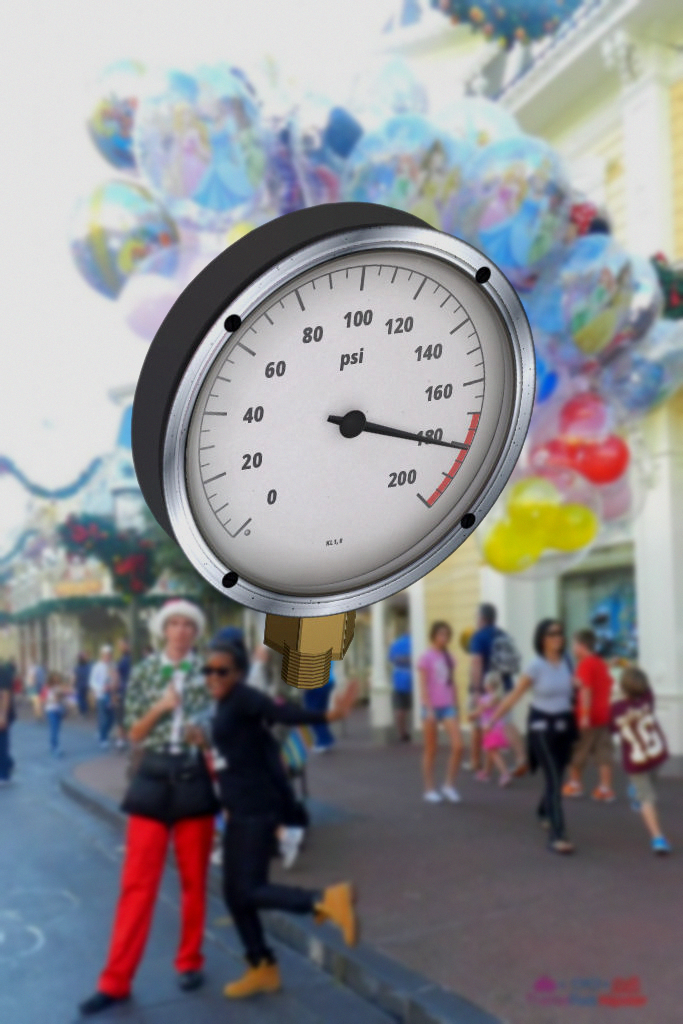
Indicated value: 180 psi
